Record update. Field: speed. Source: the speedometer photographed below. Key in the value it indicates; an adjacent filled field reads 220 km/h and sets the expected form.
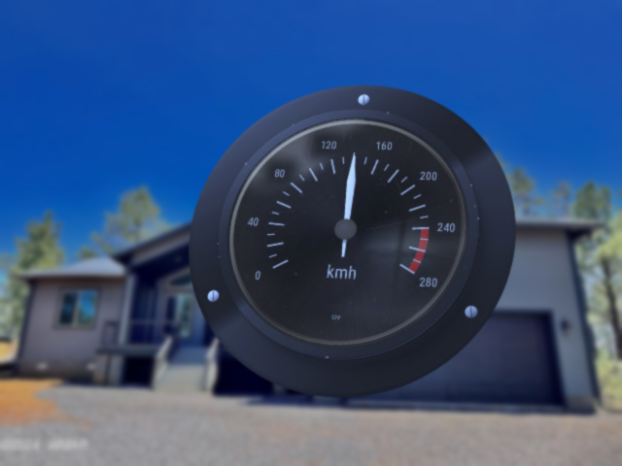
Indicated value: 140 km/h
